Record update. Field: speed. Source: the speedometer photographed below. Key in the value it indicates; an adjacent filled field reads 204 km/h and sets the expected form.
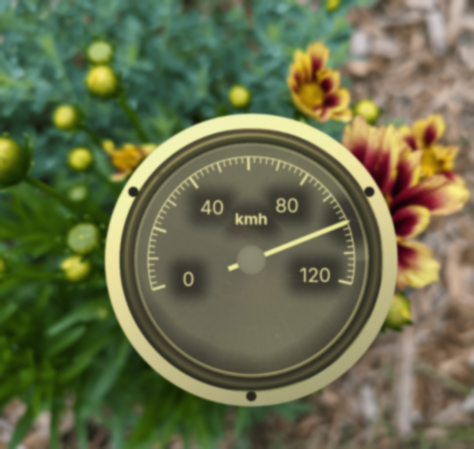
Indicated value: 100 km/h
